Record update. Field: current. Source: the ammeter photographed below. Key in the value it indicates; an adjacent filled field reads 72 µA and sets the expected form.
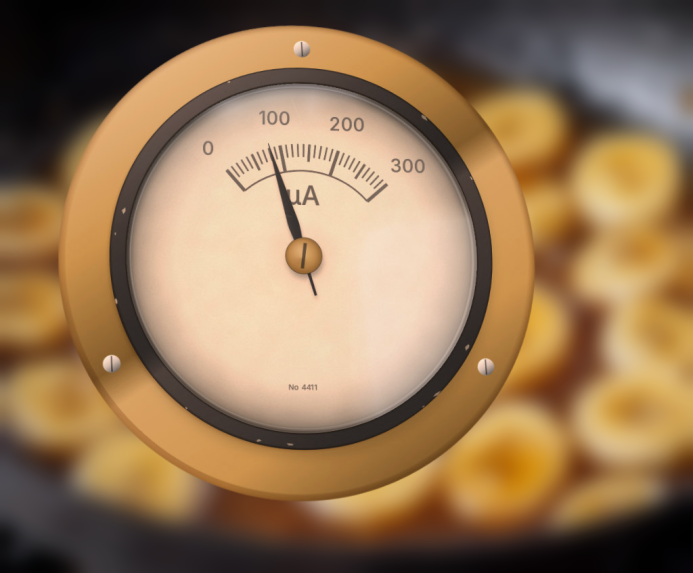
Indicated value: 80 µA
